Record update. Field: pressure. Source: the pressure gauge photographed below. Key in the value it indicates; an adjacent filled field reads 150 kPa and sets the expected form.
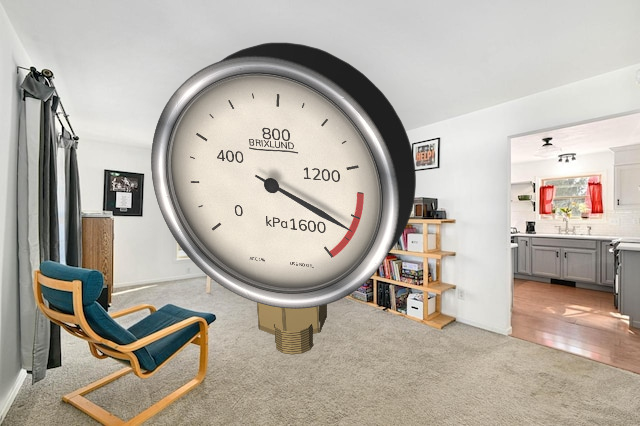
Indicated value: 1450 kPa
